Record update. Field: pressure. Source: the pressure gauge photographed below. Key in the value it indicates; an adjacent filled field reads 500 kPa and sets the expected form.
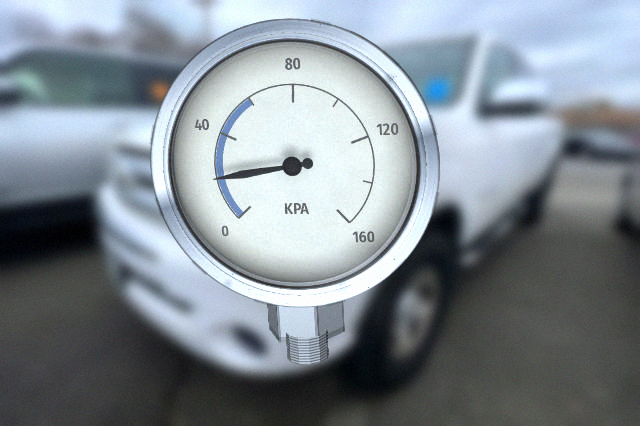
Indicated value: 20 kPa
